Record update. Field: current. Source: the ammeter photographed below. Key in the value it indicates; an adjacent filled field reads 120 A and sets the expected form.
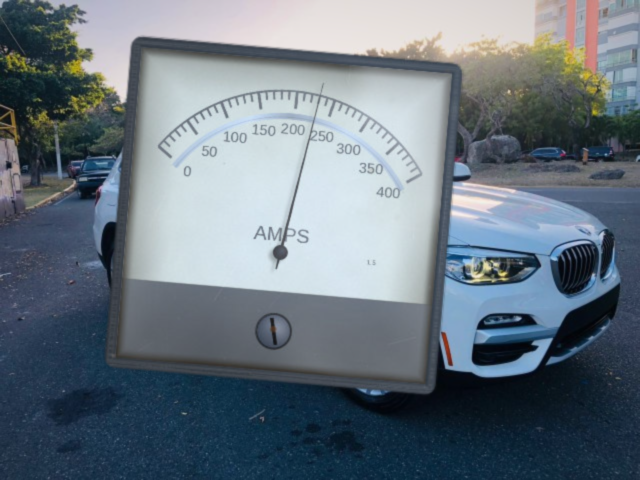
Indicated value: 230 A
